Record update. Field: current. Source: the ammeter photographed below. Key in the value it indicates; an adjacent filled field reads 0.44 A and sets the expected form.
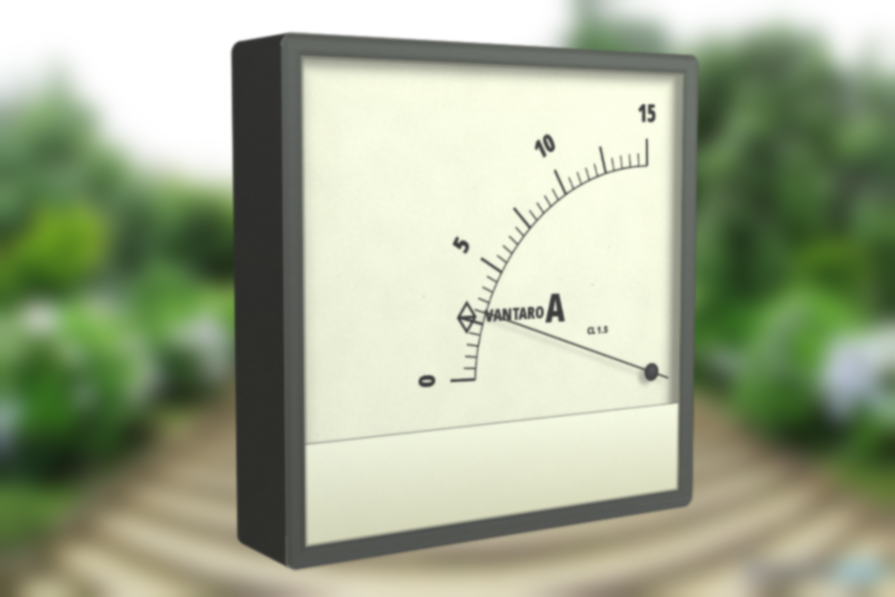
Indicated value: 3 A
